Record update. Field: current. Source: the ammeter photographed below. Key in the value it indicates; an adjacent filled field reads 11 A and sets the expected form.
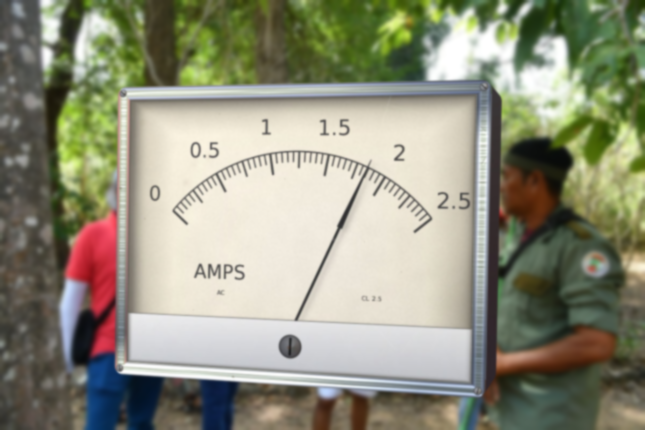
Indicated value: 1.85 A
